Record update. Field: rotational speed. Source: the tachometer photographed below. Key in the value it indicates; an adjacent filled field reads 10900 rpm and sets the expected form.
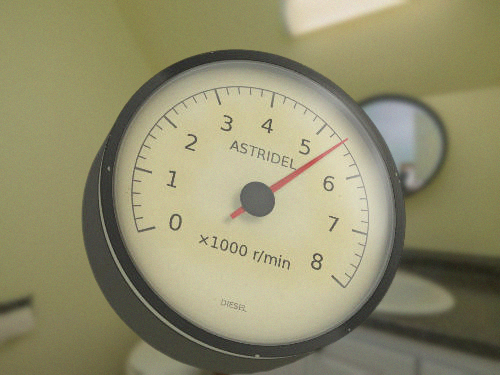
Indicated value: 5400 rpm
